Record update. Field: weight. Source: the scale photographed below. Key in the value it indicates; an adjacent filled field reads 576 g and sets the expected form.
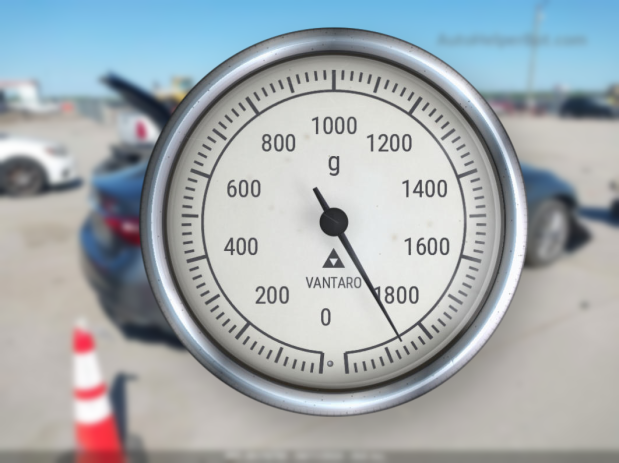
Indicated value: 1860 g
